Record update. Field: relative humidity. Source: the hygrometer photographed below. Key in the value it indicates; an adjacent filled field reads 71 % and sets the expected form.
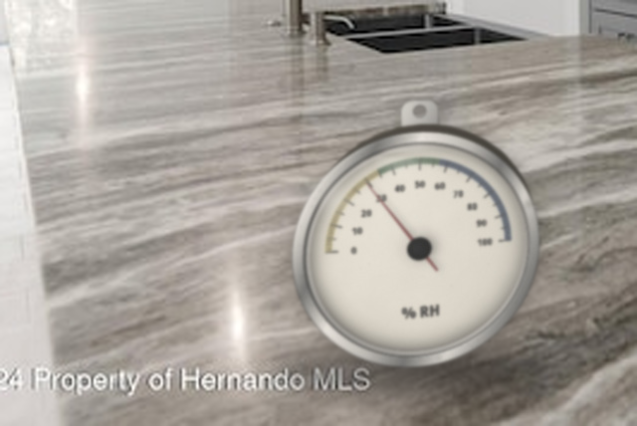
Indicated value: 30 %
